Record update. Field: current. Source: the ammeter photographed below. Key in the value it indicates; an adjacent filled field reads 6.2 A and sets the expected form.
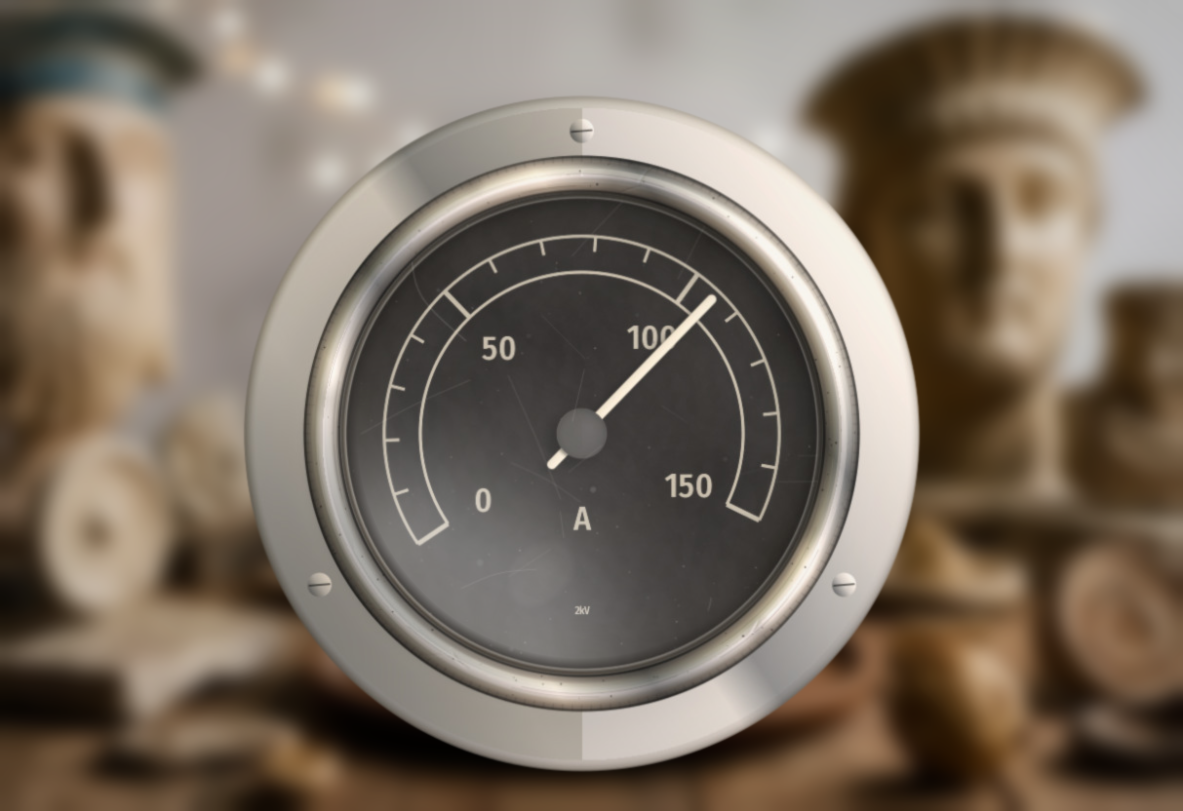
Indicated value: 105 A
